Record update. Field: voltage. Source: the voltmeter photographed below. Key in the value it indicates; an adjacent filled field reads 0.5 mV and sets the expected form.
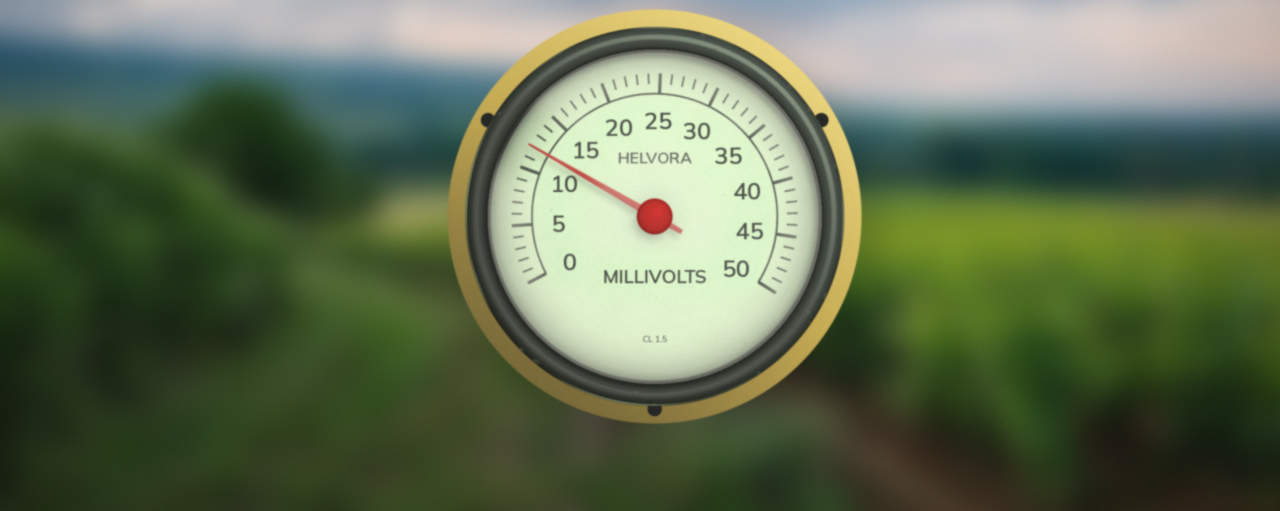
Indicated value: 12 mV
